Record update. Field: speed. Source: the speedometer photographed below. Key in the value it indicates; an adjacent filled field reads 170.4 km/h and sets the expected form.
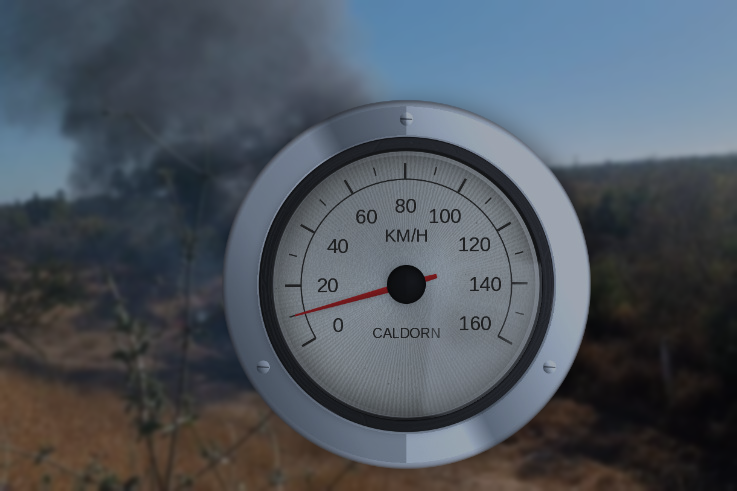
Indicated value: 10 km/h
